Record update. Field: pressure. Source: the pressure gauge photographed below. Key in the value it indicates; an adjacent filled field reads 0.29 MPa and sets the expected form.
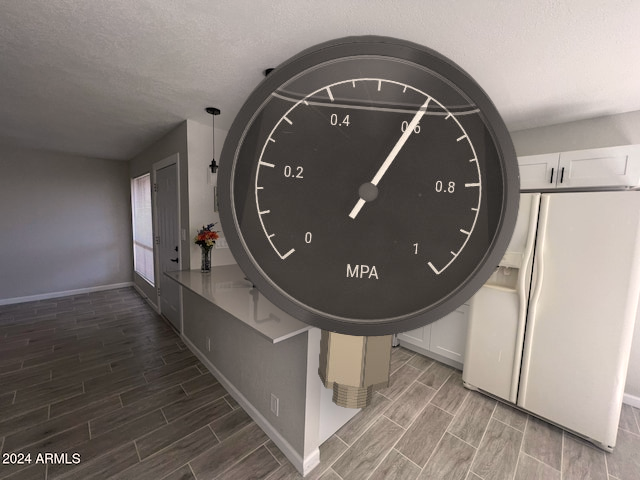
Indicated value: 0.6 MPa
